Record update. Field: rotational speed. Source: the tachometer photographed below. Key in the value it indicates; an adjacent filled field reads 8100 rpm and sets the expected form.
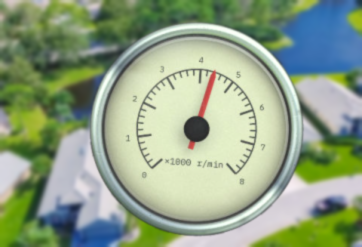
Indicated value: 4400 rpm
